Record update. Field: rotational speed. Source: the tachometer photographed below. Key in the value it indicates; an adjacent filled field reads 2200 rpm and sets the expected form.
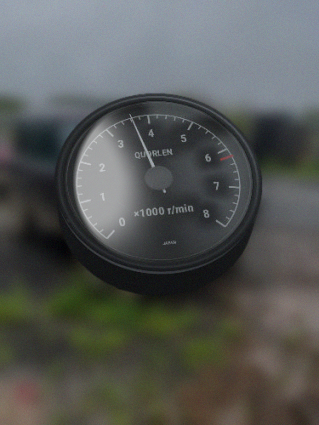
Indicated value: 3600 rpm
